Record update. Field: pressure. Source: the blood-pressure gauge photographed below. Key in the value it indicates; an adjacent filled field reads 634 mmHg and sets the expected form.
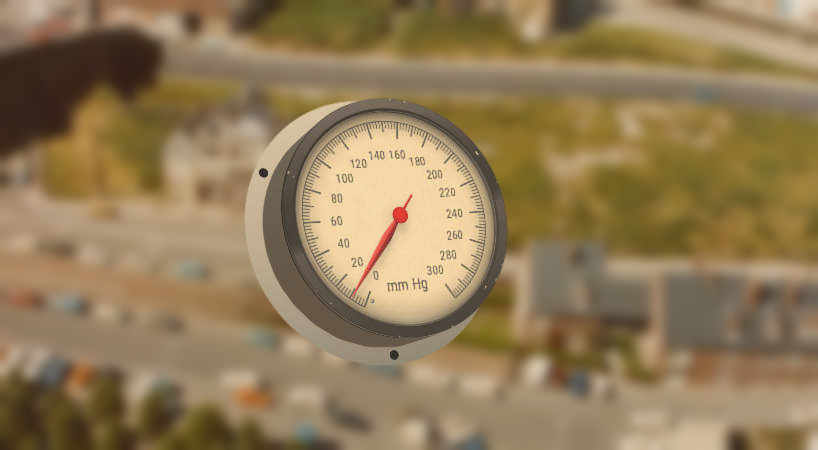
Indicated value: 10 mmHg
